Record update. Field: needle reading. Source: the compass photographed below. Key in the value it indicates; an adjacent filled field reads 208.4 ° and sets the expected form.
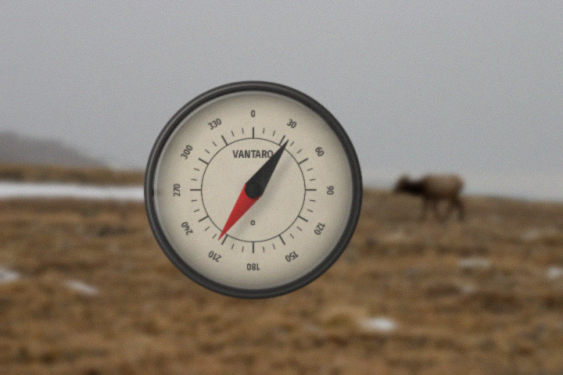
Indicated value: 215 °
